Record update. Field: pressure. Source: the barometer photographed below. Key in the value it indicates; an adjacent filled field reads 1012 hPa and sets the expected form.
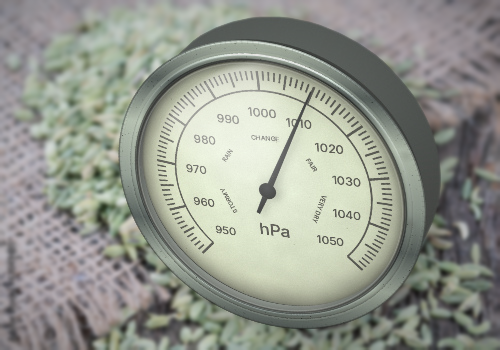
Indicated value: 1010 hPa
